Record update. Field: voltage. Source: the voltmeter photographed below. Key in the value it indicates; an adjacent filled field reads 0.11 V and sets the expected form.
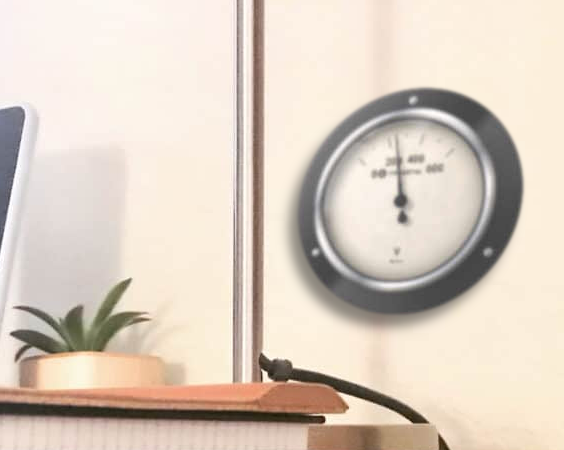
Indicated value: 250 V
